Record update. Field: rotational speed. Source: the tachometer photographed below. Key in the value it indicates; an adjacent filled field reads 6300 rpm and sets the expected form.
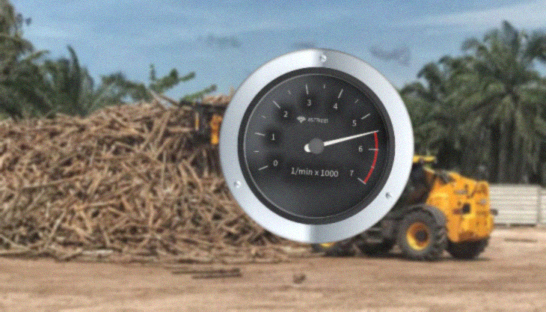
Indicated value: 5500 rpm
